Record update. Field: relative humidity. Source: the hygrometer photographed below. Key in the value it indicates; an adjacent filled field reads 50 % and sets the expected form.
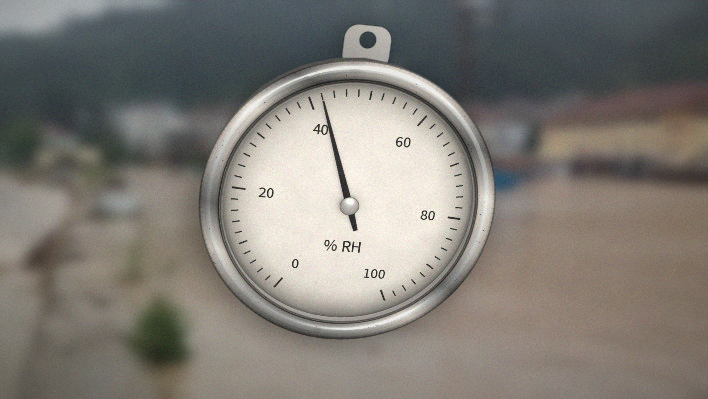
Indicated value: 42 %
